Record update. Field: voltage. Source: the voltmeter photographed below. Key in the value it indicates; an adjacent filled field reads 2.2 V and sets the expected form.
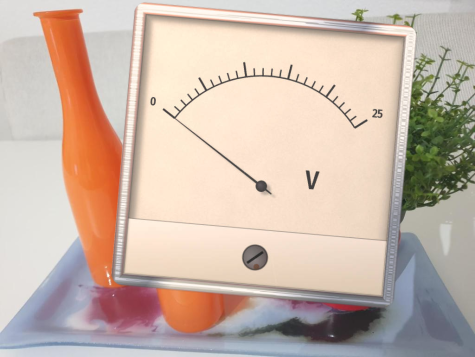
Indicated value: 0 V
